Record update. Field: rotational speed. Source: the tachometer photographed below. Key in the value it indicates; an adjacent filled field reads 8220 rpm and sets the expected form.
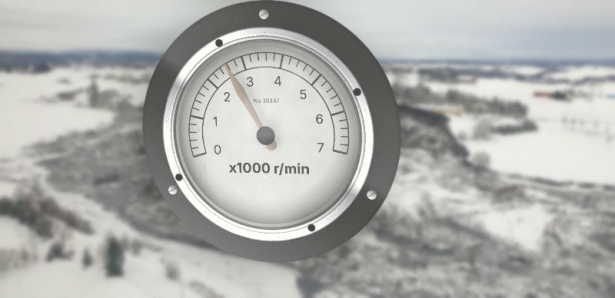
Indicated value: 2600 rpm
